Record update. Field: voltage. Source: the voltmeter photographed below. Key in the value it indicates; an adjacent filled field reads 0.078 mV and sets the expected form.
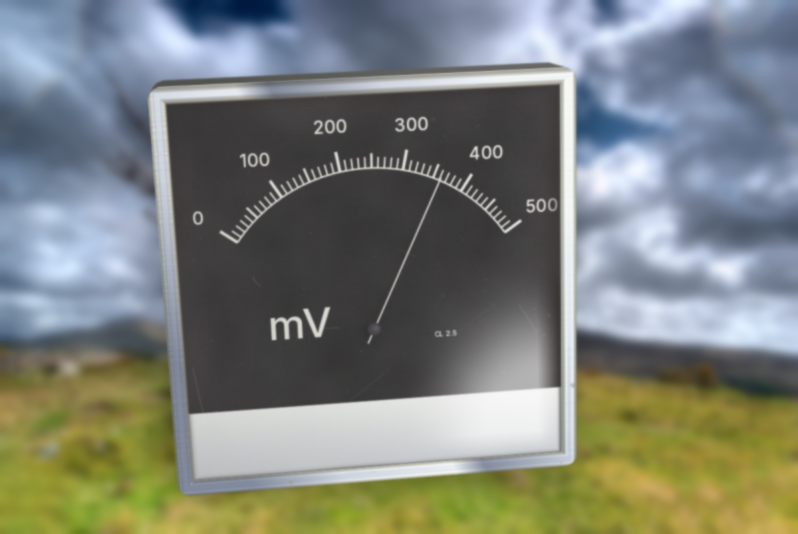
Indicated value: 360 mV
